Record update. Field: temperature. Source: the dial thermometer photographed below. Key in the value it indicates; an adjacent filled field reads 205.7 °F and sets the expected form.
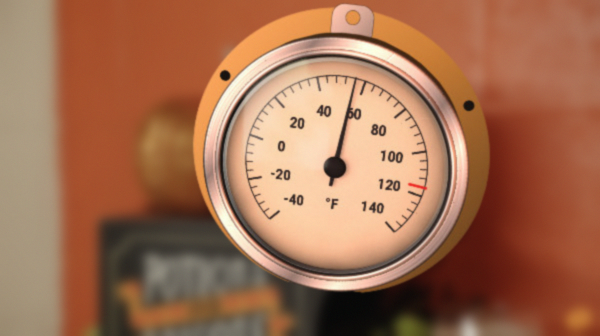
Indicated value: 56 °F
